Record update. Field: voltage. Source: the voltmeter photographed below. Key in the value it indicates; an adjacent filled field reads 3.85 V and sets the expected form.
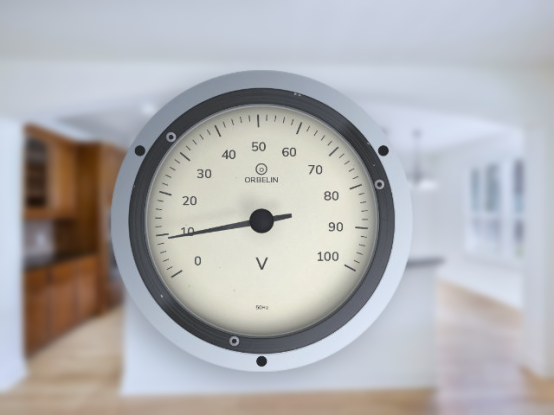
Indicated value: 9 V
